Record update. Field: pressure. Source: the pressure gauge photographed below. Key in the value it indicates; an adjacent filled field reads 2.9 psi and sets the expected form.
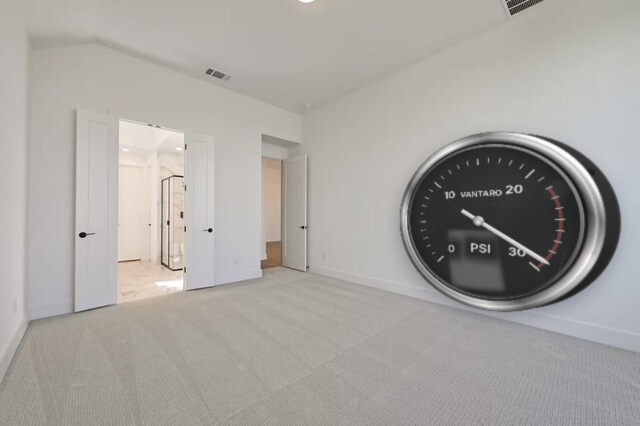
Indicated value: 29 psi
